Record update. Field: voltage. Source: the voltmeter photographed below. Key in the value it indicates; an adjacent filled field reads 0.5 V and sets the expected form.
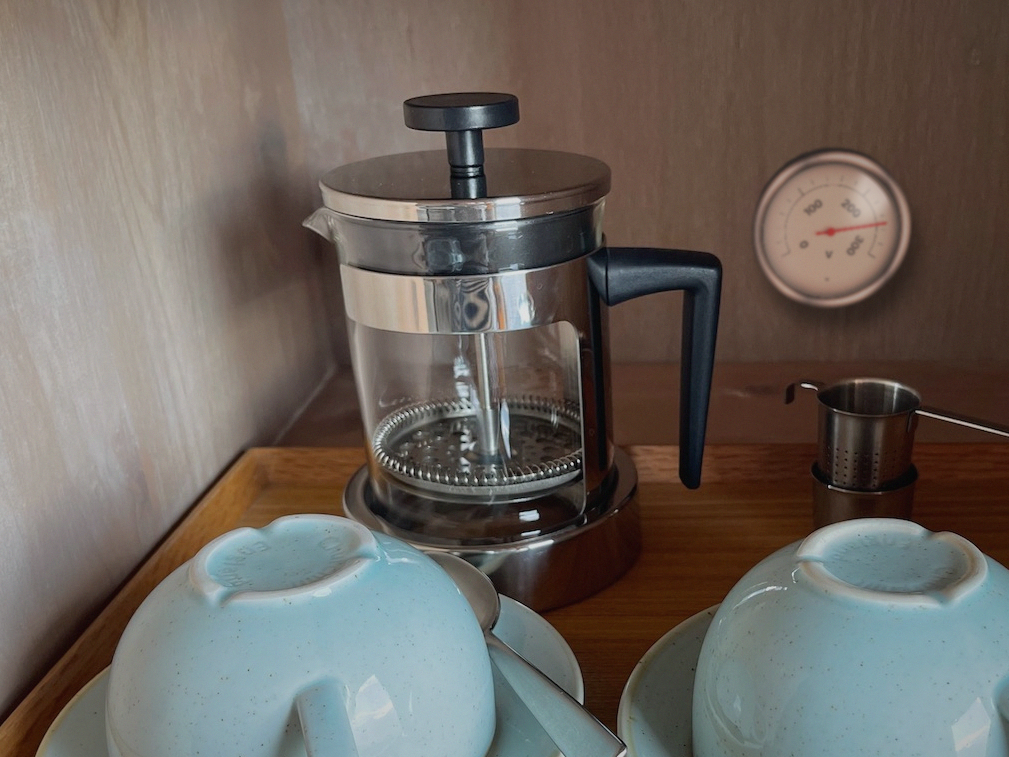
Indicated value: 250 V
